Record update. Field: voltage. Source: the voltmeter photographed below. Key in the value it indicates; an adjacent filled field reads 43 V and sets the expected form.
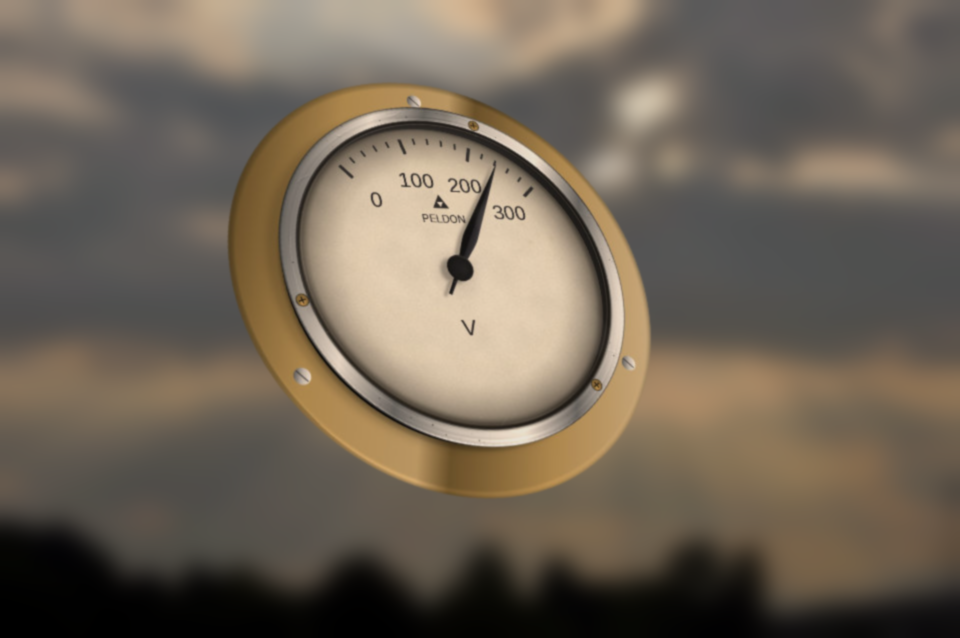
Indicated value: 240 V
